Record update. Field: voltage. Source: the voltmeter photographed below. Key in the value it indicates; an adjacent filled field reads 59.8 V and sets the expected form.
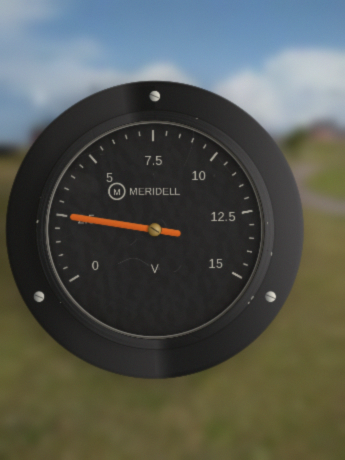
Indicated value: 2.5 V
